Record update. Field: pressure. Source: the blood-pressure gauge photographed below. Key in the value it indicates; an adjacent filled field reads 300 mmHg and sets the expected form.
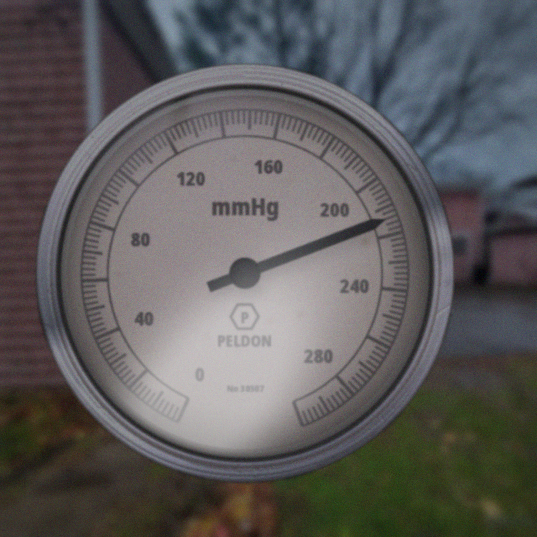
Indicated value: 214 mmHg
